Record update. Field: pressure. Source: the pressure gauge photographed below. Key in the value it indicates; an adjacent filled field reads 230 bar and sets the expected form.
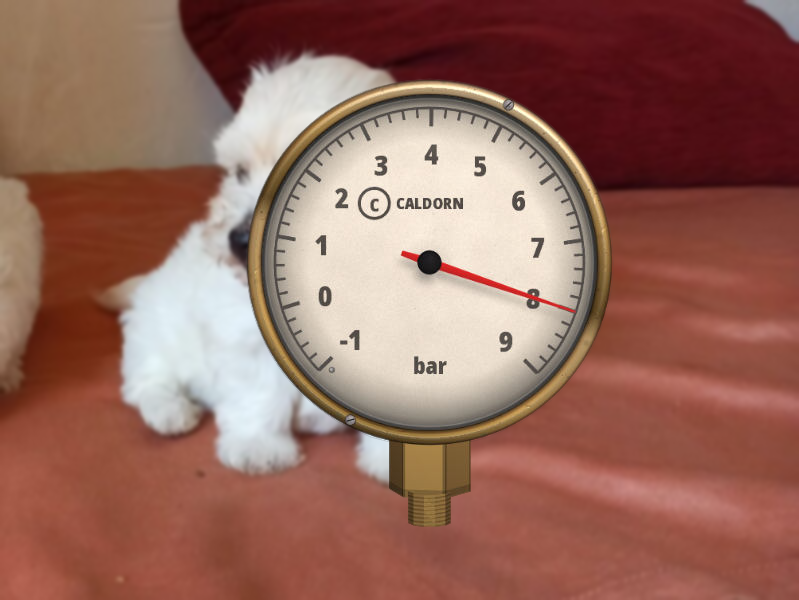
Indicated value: 8 bar
